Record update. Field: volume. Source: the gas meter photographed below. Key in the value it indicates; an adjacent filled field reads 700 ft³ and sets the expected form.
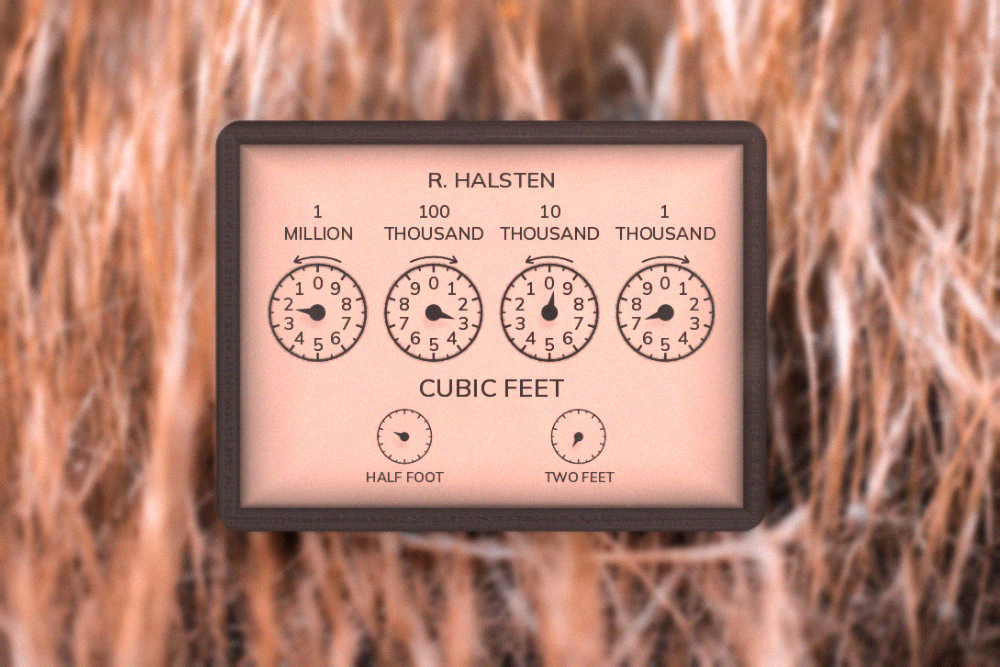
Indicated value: 229700 ft³
